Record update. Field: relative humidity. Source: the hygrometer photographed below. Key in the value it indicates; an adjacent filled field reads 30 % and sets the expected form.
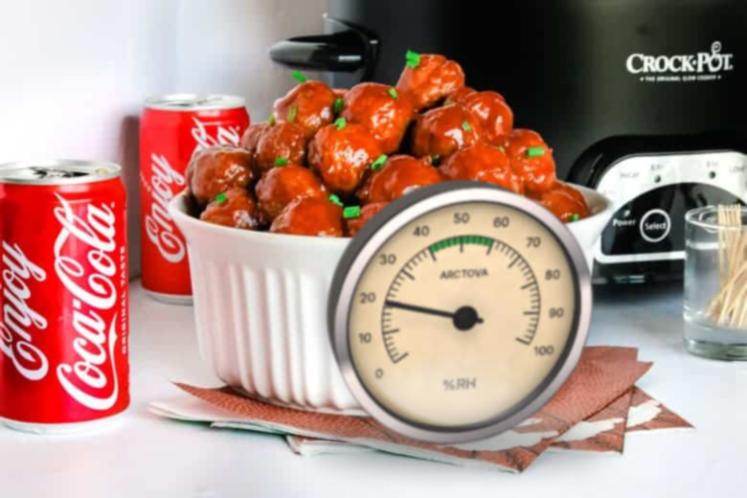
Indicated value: 20 %
